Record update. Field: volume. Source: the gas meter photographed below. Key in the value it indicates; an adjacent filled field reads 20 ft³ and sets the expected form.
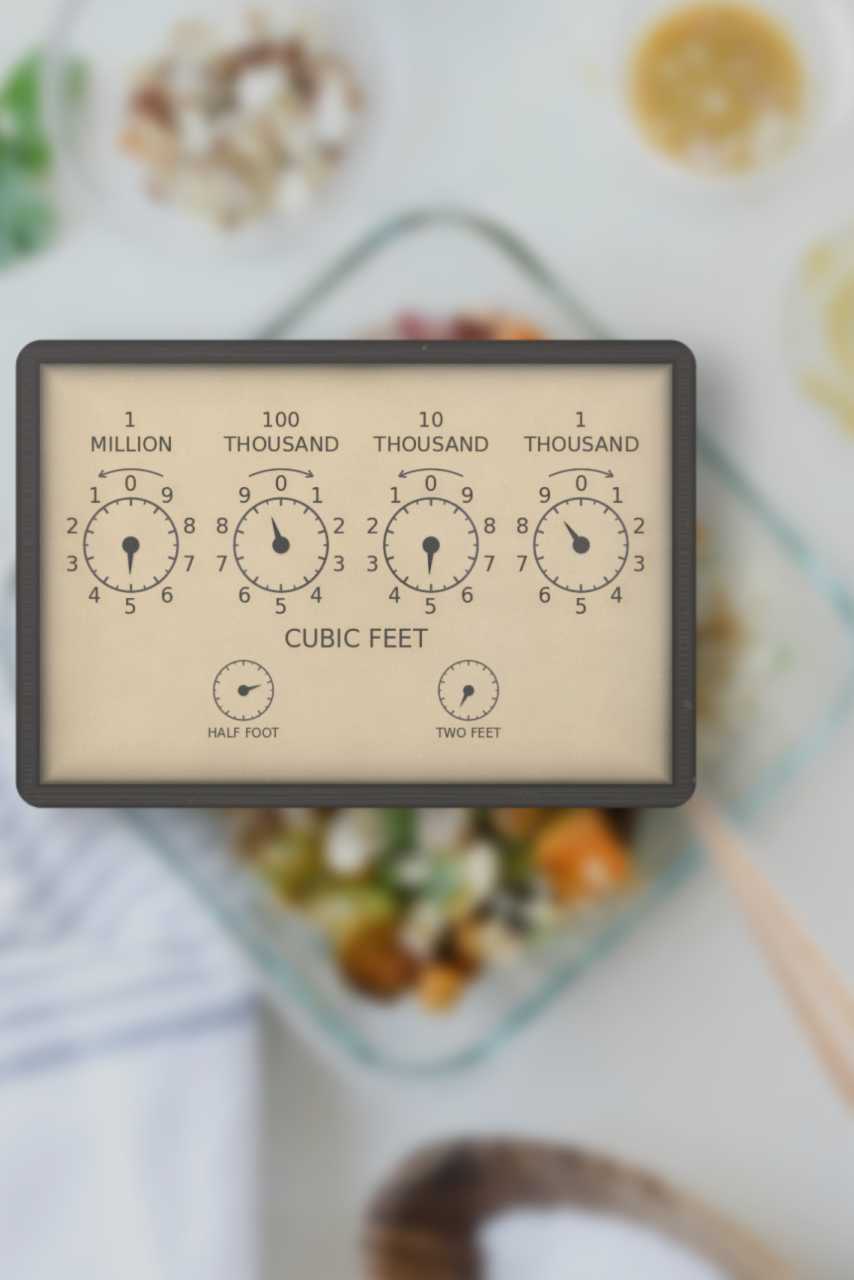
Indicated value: 494900 ft³
